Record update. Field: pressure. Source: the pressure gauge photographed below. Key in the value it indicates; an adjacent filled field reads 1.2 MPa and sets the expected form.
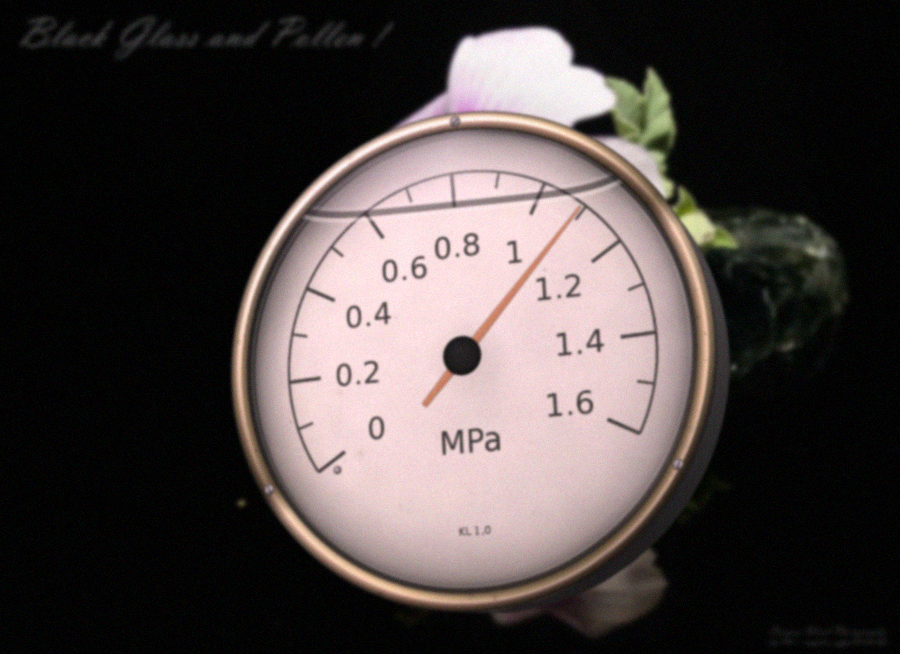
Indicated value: 1.1 MPa
